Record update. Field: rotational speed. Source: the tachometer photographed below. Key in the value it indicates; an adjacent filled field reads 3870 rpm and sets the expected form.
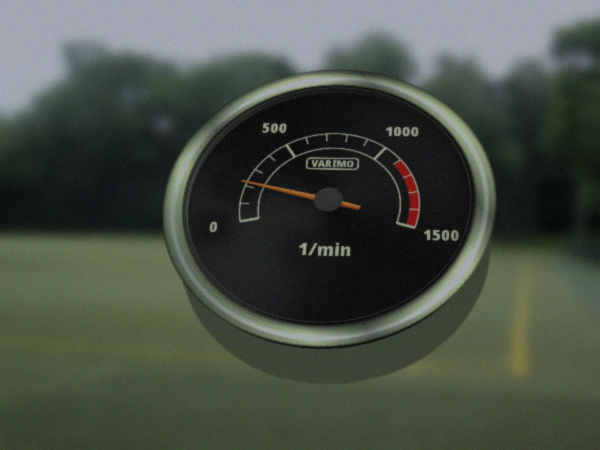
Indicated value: 200 rpm
